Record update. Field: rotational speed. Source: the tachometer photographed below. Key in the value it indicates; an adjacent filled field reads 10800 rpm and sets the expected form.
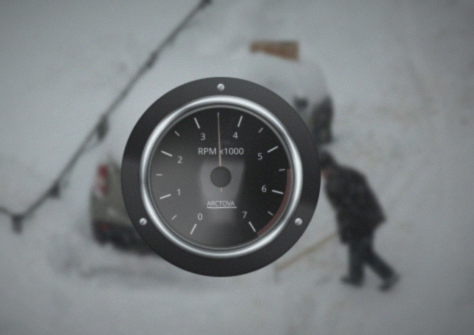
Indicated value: 3500 rpm
